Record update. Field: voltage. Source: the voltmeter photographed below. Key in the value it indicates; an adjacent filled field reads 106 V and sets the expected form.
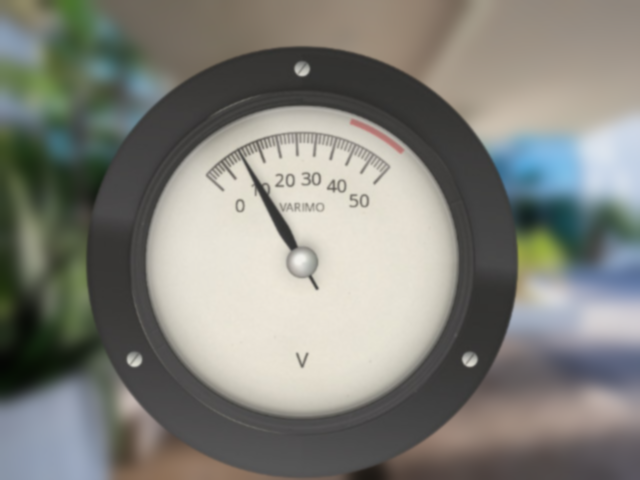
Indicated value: 10 V
